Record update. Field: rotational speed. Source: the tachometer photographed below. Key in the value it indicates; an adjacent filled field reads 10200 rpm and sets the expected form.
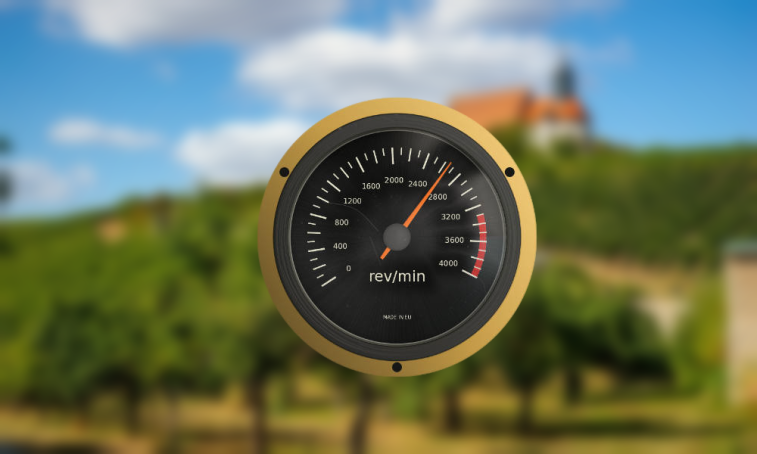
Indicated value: 2650 rpm
